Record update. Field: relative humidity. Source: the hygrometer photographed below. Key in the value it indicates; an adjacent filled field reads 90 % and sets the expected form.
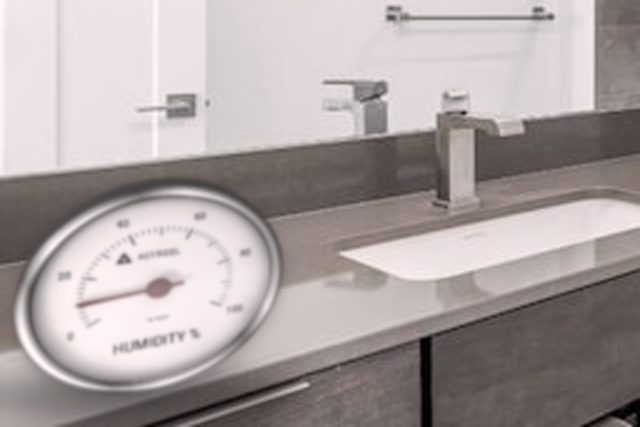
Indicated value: 10 %
